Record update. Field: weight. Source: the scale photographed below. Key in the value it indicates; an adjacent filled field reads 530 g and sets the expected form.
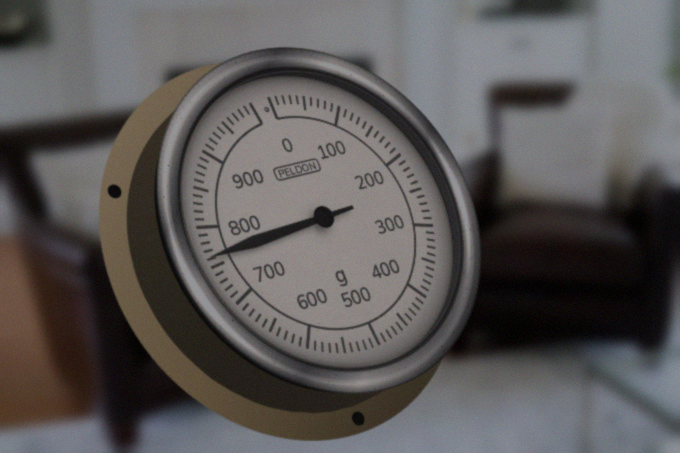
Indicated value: 760 g
